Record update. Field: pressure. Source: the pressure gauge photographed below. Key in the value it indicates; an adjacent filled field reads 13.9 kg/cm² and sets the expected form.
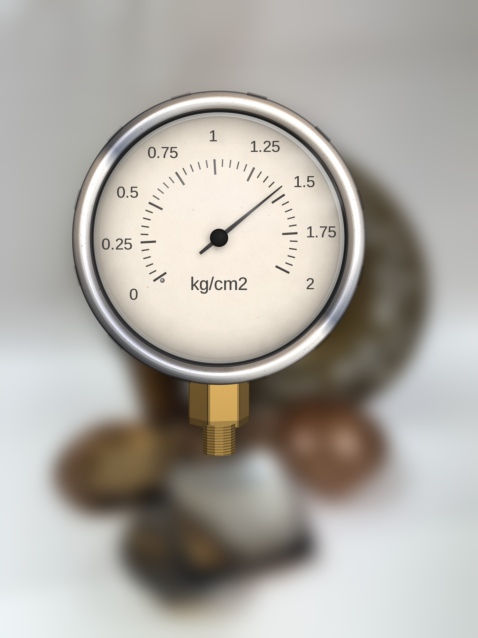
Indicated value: 1.45 kg/cm²
